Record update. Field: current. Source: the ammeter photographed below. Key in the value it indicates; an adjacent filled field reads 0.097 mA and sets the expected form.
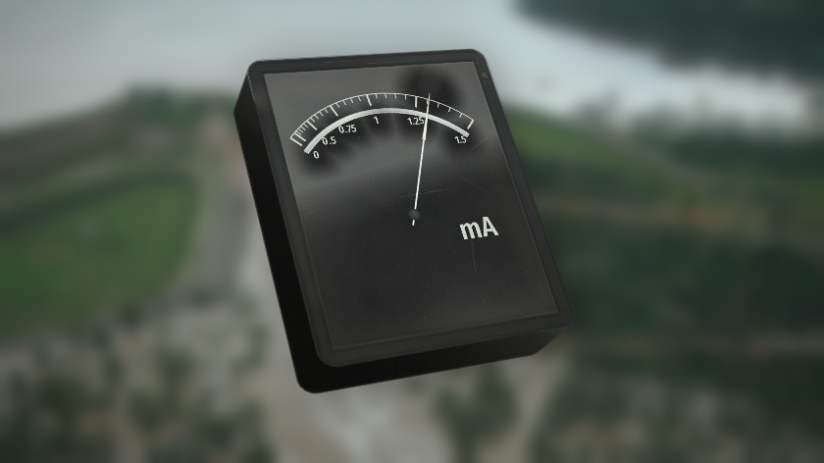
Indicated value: 1.3 mA
